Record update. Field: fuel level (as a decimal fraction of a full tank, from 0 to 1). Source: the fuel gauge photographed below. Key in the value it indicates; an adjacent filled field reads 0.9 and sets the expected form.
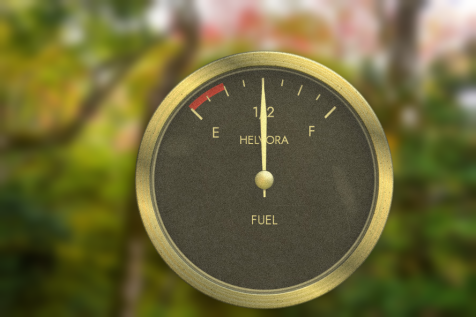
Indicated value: 0.5
